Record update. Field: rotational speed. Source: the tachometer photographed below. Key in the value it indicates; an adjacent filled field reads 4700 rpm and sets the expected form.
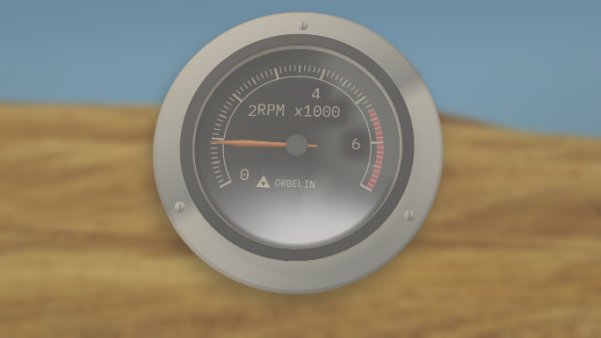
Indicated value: 900 rpm
